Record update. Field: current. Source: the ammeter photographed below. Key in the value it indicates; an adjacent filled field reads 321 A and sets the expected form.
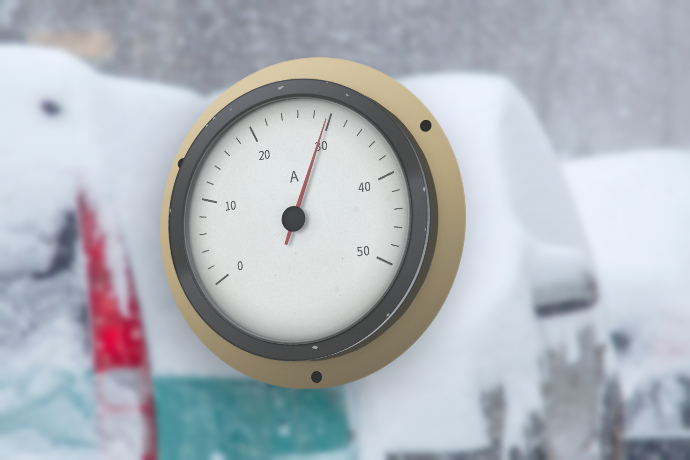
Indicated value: 30 A
